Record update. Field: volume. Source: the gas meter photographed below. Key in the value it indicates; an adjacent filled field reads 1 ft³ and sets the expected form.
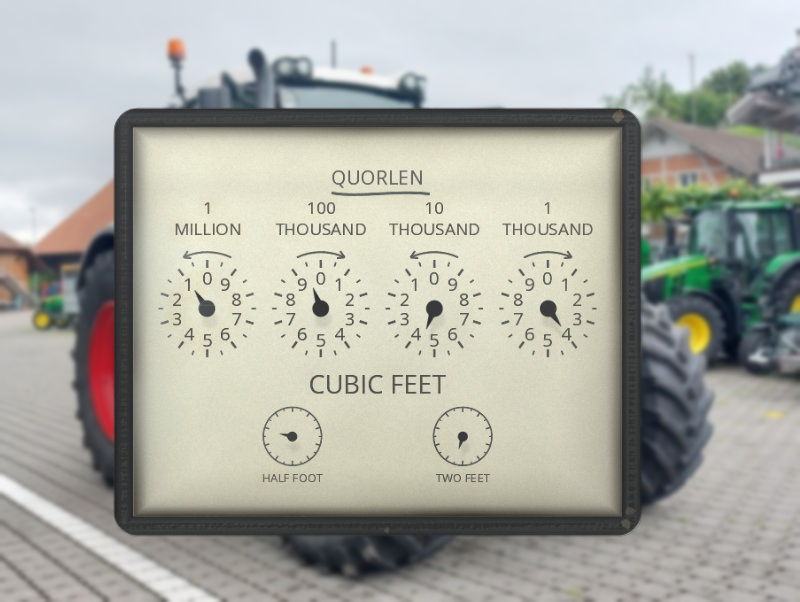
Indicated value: 94400 ft³
